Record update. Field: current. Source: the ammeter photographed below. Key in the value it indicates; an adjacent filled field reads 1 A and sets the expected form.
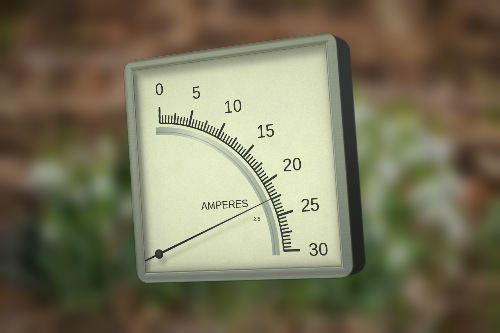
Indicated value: 22.5 A
